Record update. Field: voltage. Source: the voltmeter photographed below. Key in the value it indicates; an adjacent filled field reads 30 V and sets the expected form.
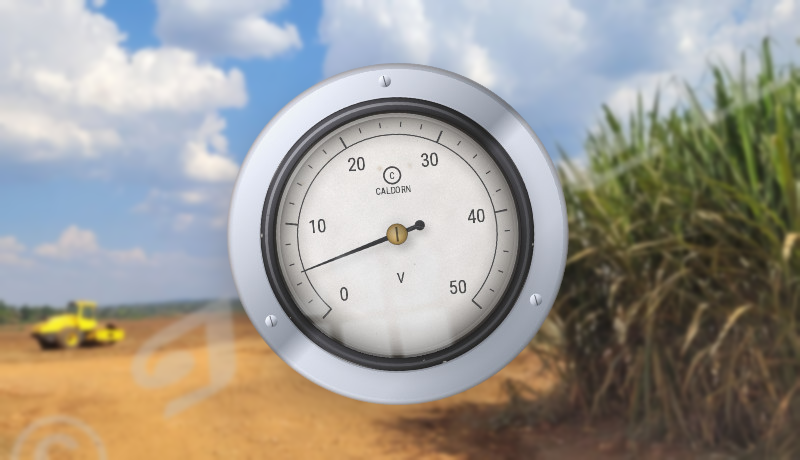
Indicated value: 5 V
